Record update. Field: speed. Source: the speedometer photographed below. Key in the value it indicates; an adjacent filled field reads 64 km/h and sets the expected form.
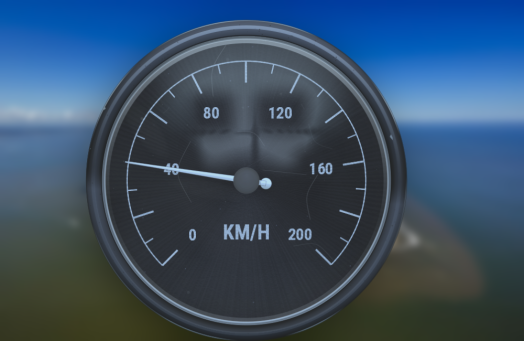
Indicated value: 40 km/h
